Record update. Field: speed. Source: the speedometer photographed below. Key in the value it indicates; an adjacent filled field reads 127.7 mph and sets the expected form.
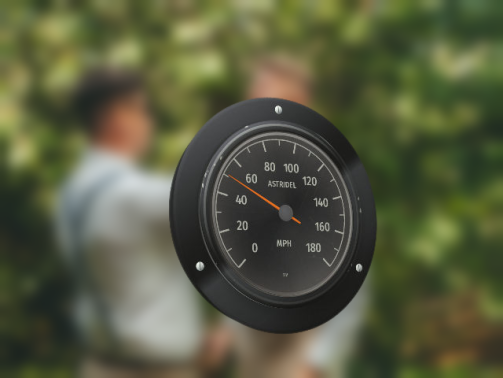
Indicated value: 50 mph
